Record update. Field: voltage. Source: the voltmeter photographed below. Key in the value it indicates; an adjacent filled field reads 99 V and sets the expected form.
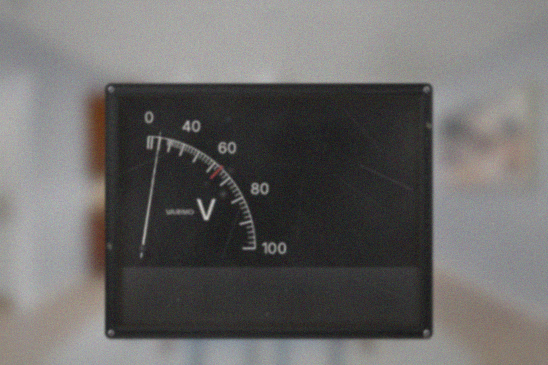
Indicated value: 20 V
